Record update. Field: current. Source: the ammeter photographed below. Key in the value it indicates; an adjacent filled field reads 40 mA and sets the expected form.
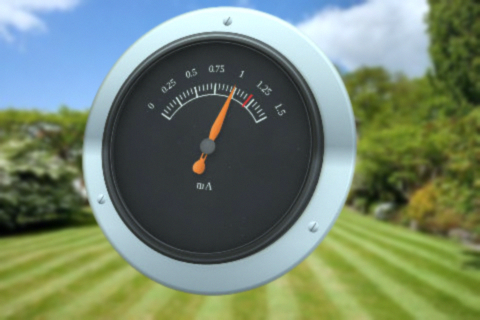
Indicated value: 1 mA
